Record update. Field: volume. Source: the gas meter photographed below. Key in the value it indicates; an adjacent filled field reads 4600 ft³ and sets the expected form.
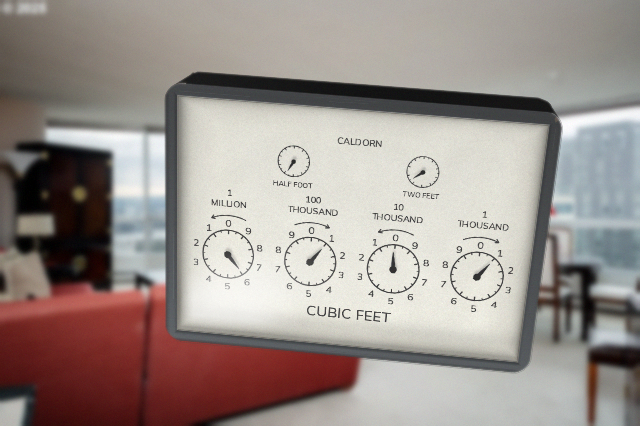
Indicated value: 610100 ft³
